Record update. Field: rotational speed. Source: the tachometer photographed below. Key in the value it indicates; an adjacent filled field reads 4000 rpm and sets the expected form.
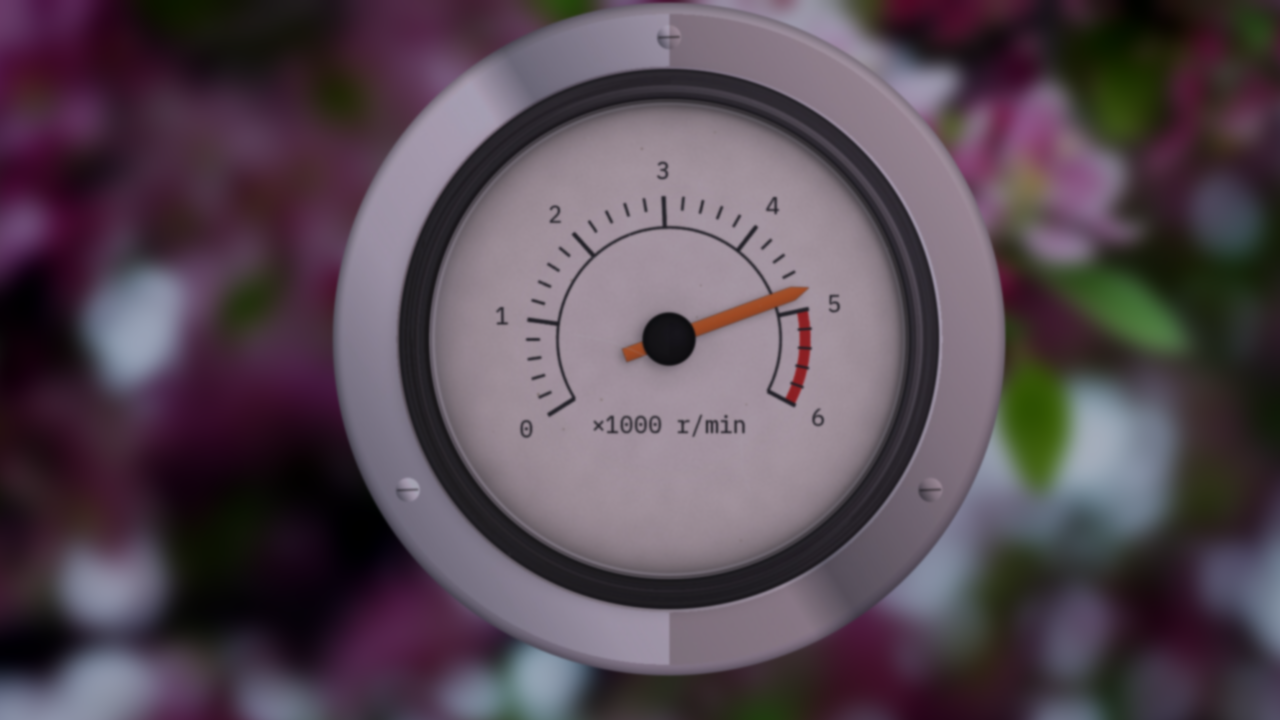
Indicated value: 4800 rpm
